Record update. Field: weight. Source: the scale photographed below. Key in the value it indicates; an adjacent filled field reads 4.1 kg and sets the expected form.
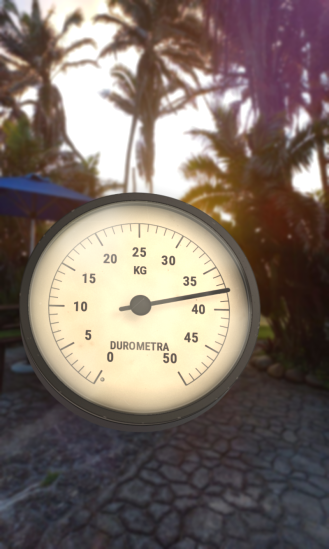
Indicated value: 38 kg
